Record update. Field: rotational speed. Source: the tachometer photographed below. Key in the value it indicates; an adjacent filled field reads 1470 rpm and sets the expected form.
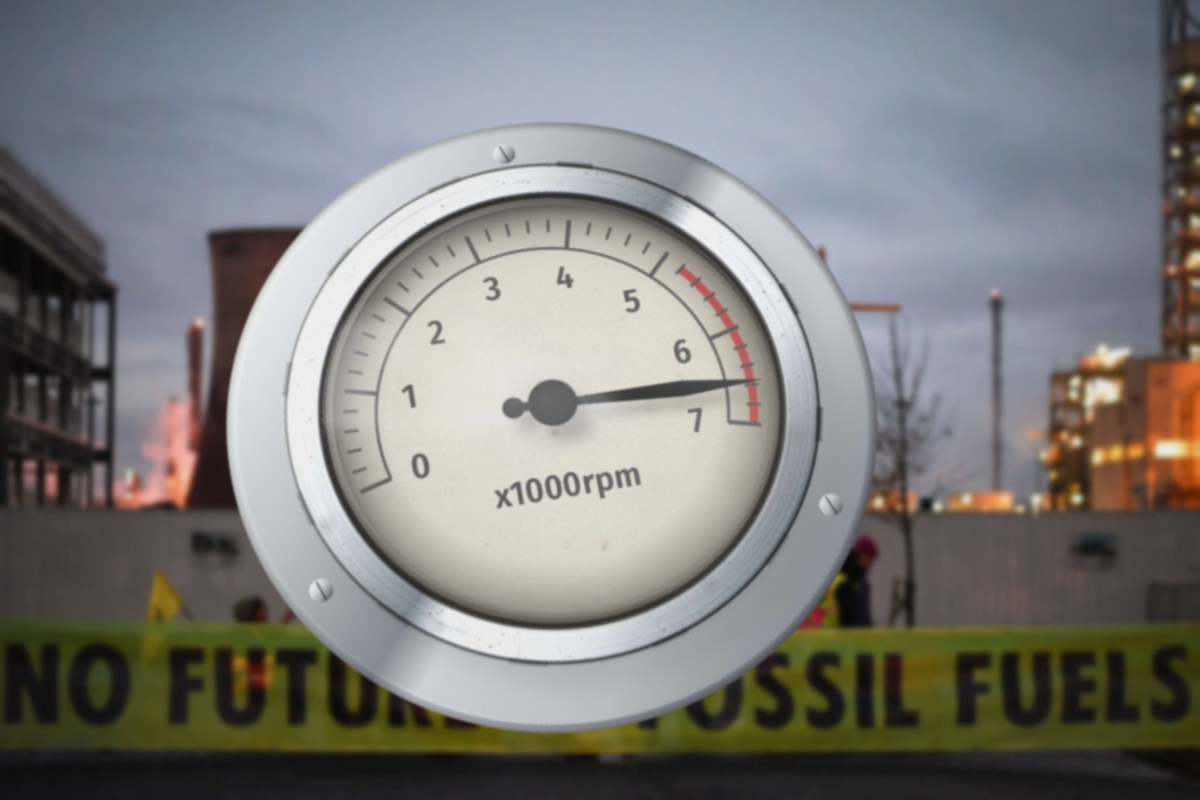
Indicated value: 6600 rpm
